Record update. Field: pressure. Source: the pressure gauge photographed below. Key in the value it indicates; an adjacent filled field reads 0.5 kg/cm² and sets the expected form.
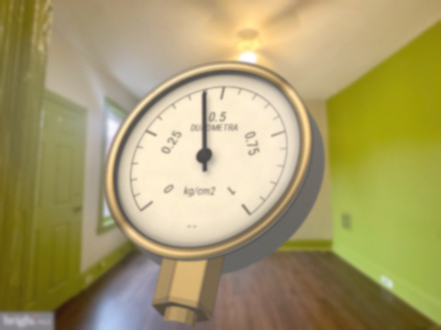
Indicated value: 0.45 kg/cm²
